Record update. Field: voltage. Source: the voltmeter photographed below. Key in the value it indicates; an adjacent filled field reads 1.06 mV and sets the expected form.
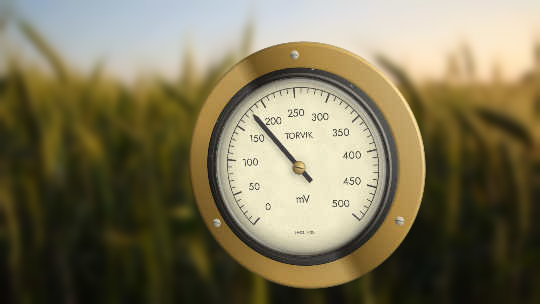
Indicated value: 180 mV
